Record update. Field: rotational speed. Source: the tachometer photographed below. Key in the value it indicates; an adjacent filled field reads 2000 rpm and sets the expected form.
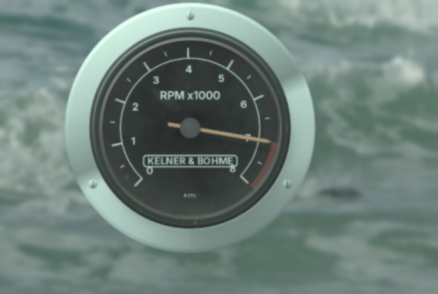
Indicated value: 7000 rpm
